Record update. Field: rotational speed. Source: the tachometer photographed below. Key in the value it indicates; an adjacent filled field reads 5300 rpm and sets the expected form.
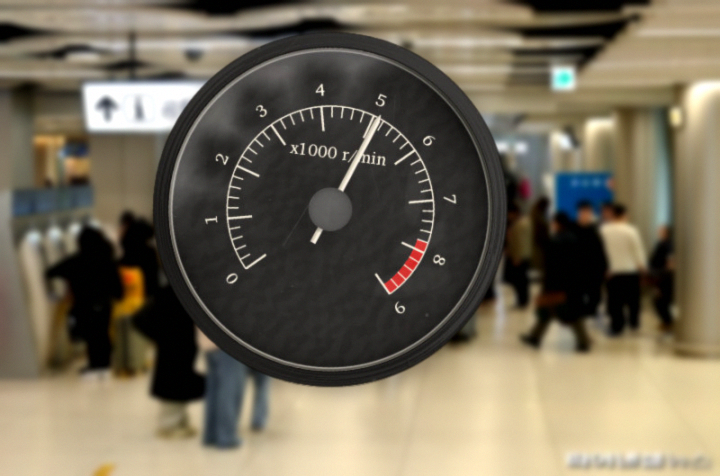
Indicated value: 5100 rpm
